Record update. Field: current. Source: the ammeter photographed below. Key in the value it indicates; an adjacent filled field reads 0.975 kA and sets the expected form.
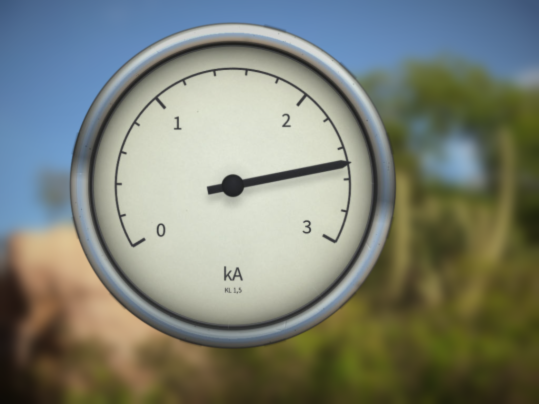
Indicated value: 2.5 kA
